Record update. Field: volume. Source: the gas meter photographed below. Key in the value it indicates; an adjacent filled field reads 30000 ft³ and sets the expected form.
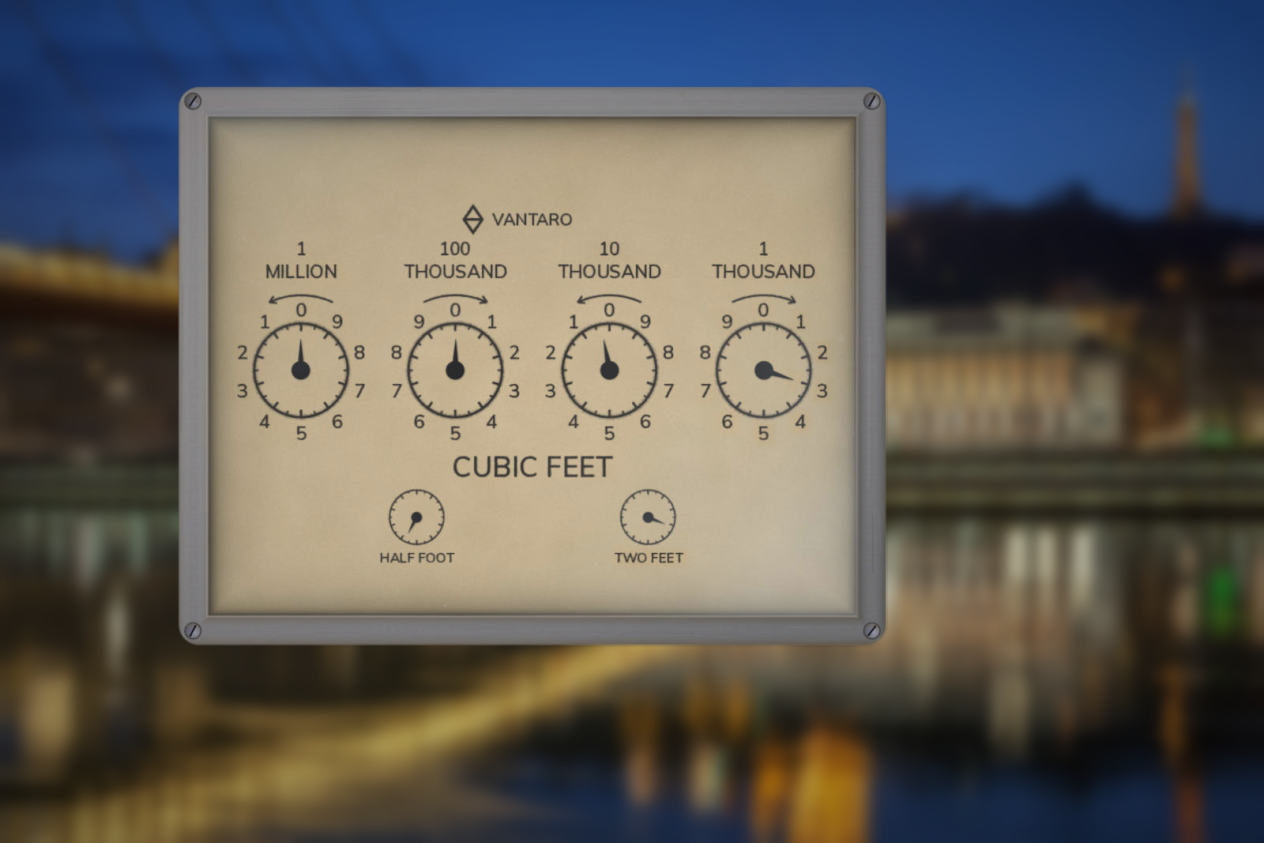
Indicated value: 300 ft³
